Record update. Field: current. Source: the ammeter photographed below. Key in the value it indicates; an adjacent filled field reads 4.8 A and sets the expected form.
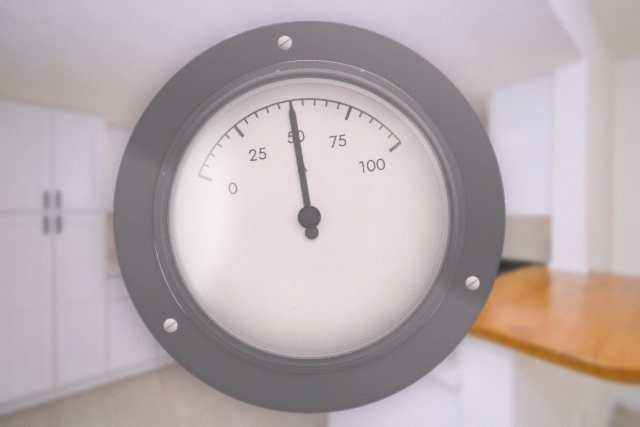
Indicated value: 50 A
